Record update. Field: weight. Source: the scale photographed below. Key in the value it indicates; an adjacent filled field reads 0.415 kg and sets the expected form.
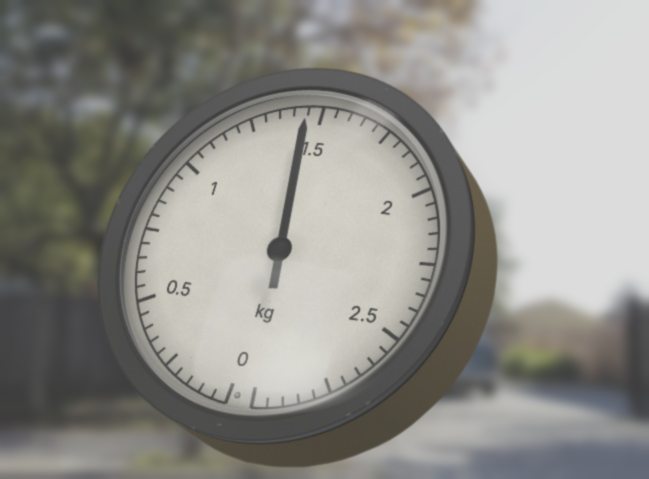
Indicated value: 1.45 kg
